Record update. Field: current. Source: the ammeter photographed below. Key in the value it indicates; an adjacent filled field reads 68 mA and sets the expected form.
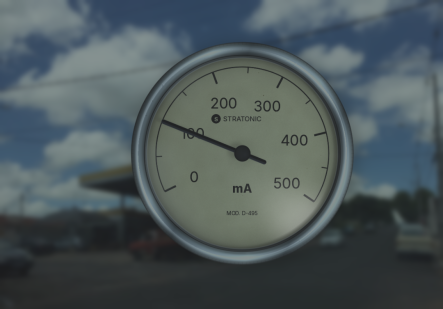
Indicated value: 100 mA
